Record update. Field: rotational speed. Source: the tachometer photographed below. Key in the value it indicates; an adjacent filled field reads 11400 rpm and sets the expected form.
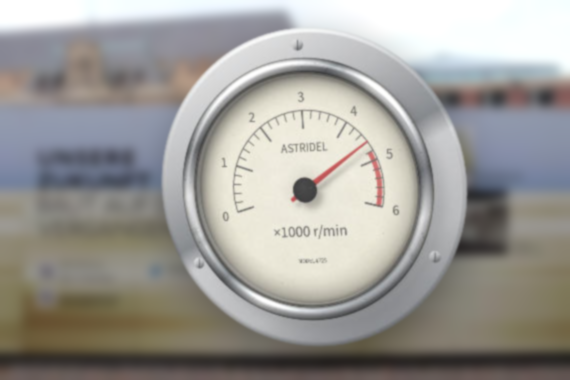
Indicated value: 4600 rpm
